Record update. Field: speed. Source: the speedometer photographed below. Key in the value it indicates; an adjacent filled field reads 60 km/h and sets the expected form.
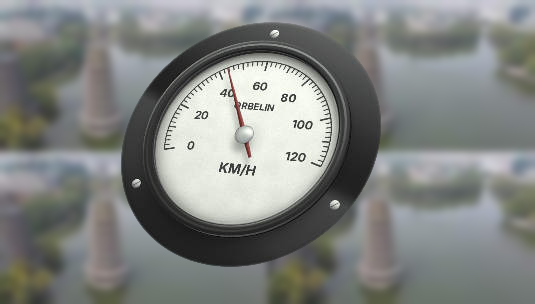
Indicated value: 44 km/h
